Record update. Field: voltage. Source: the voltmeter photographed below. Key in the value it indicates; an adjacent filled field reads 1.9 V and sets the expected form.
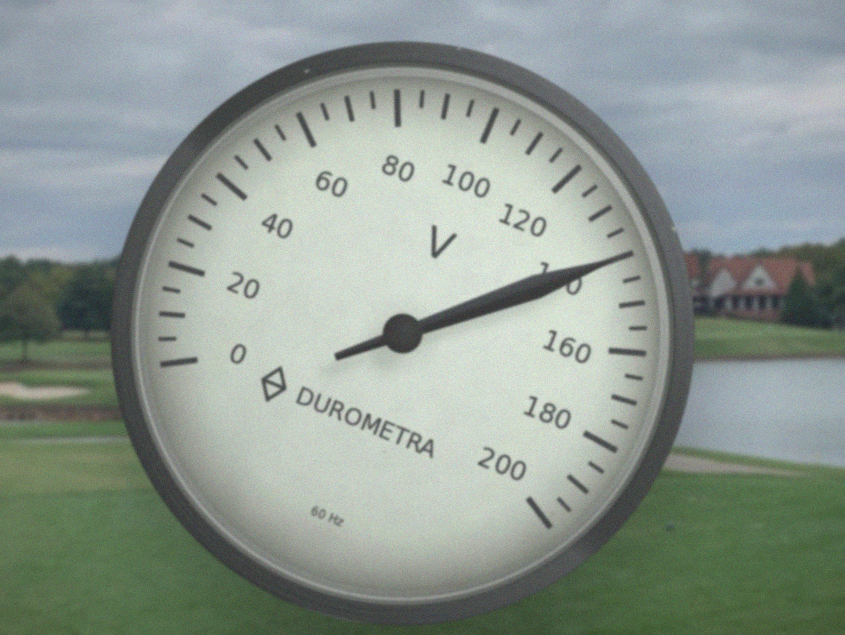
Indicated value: 140 V
